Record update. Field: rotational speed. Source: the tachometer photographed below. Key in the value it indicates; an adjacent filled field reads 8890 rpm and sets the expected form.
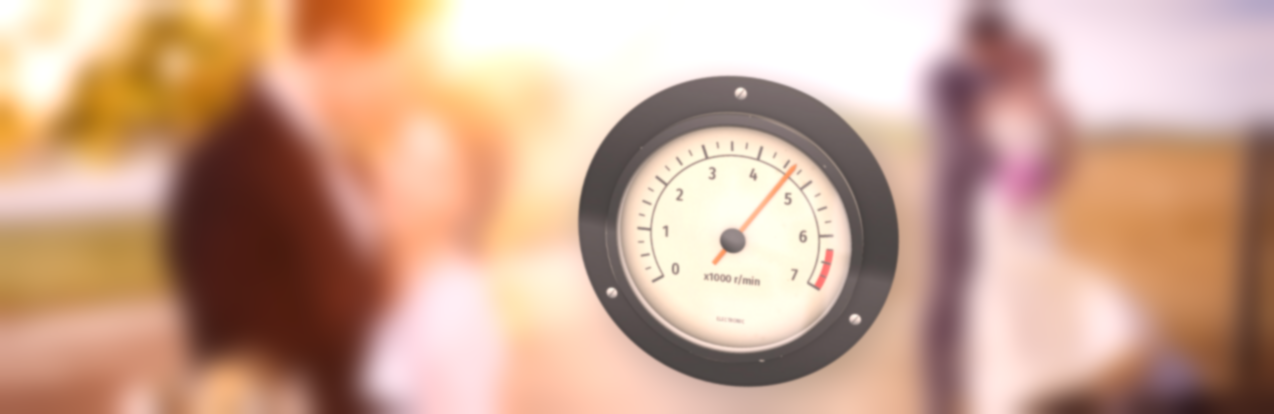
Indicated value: 4625 rpm
